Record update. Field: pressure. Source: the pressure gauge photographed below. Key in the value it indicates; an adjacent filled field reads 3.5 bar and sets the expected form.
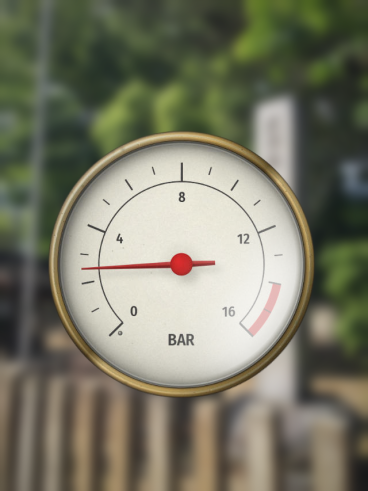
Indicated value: 2.5 bar
